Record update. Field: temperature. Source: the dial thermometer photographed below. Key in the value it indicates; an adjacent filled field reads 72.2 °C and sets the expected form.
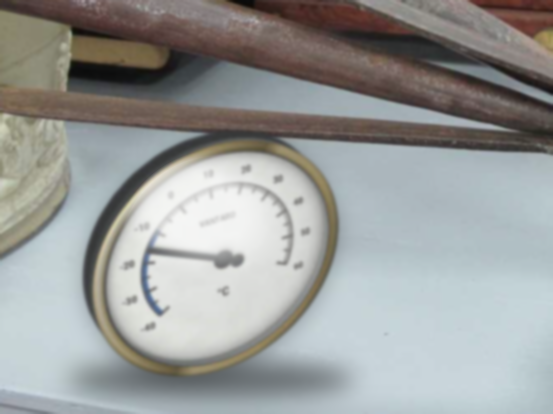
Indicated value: -15 °C
